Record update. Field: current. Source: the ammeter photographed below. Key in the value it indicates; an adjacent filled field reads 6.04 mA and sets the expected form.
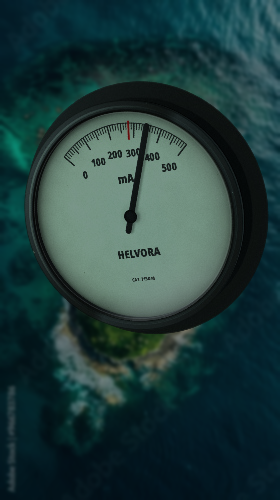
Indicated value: 350 mA
